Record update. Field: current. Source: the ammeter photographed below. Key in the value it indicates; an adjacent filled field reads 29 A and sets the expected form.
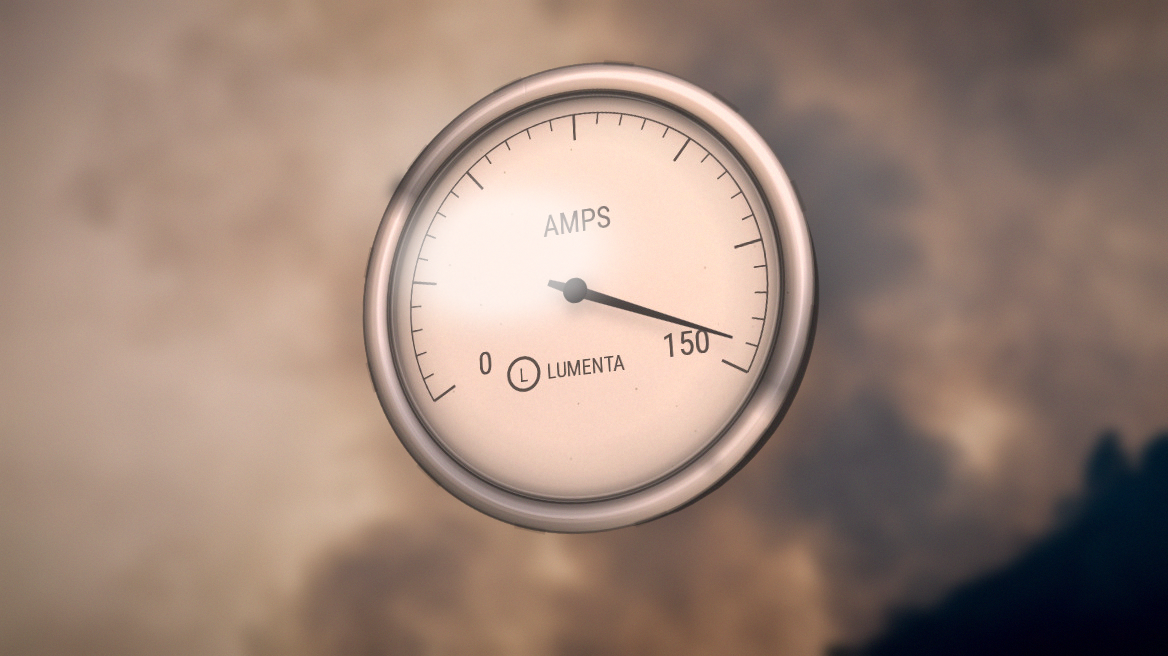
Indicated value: 145 A
